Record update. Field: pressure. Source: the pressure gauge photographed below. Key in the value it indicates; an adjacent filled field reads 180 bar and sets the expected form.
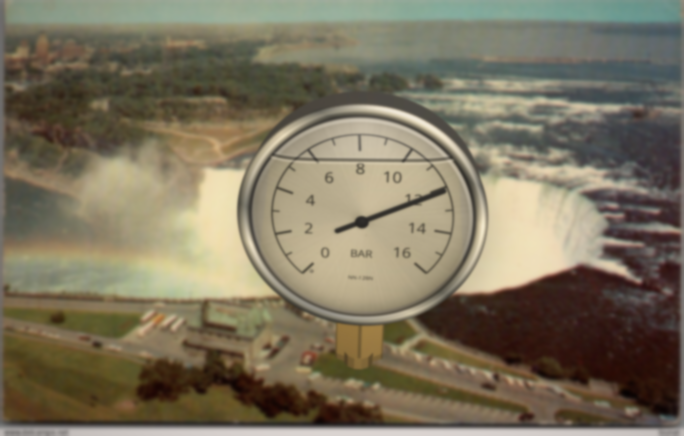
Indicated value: 12 bar
